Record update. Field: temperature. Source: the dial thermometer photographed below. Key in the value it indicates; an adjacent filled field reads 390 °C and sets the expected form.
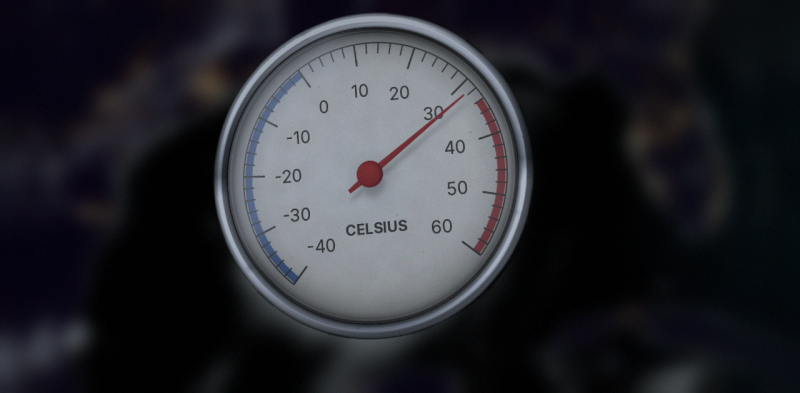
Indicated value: 32 °C
